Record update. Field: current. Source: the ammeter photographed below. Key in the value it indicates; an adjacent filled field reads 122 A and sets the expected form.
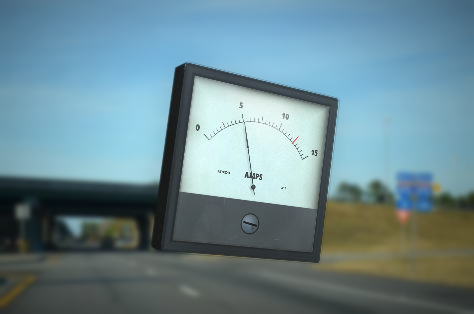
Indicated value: 5 A
